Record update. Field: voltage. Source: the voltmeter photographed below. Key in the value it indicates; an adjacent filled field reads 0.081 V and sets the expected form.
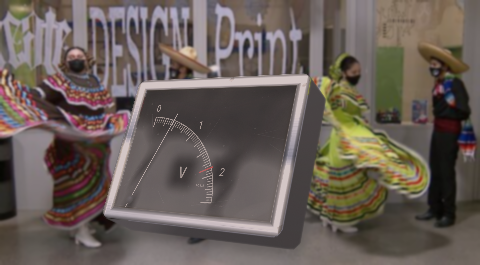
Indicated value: 0.5 V
